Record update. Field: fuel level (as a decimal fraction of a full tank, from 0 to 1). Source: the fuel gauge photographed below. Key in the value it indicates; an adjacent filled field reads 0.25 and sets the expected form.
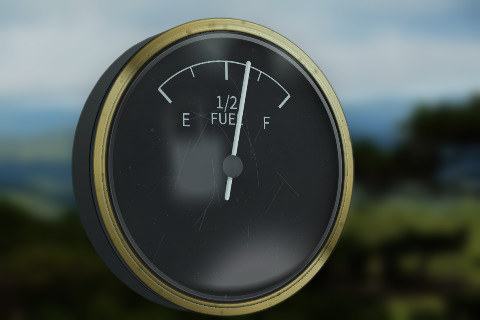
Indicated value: 0.625
